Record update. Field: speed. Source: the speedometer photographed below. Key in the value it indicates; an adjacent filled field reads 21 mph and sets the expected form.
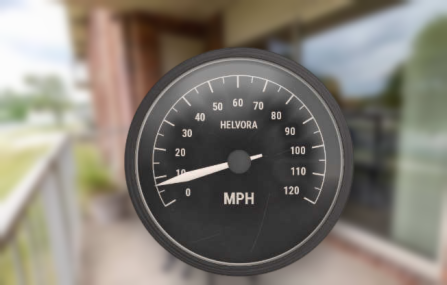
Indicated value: 7.5 mph
